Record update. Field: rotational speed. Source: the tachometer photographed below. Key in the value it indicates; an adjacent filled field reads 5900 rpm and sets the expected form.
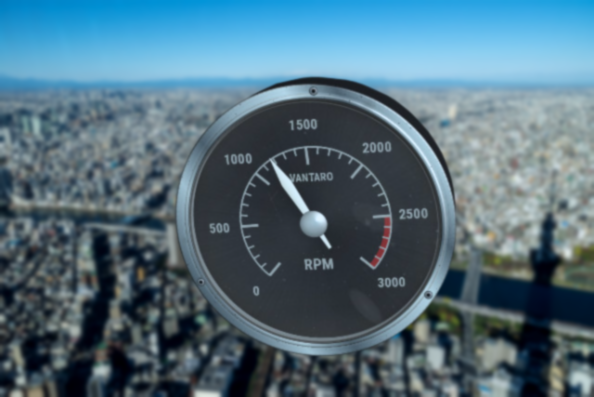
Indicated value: 1200 rpm
